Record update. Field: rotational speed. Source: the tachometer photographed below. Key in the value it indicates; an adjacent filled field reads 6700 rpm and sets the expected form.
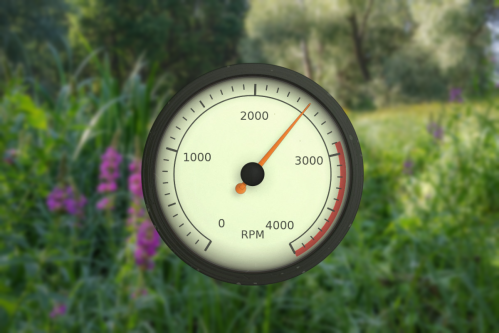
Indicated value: 2500 rpm
